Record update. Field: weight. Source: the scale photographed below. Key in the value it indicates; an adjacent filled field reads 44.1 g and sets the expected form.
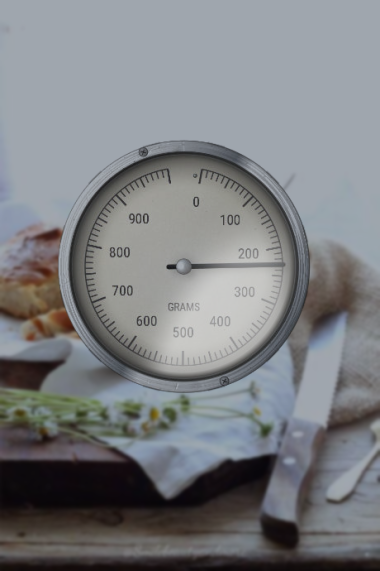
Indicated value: 230 g
